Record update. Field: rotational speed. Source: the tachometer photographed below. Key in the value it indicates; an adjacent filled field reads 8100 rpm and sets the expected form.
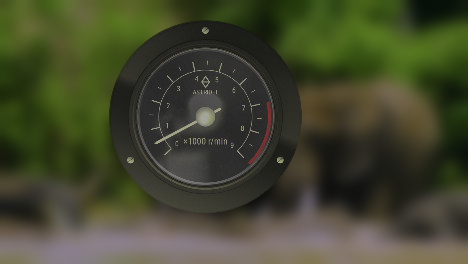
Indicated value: 500 rpm
